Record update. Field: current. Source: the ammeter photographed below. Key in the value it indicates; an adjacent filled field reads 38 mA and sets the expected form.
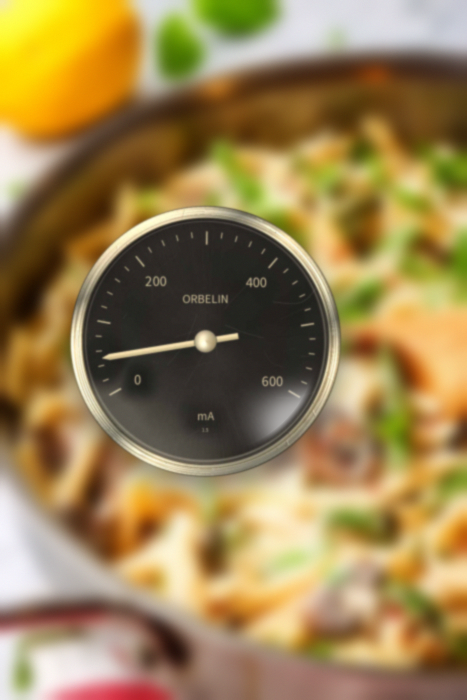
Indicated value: 50 mA
